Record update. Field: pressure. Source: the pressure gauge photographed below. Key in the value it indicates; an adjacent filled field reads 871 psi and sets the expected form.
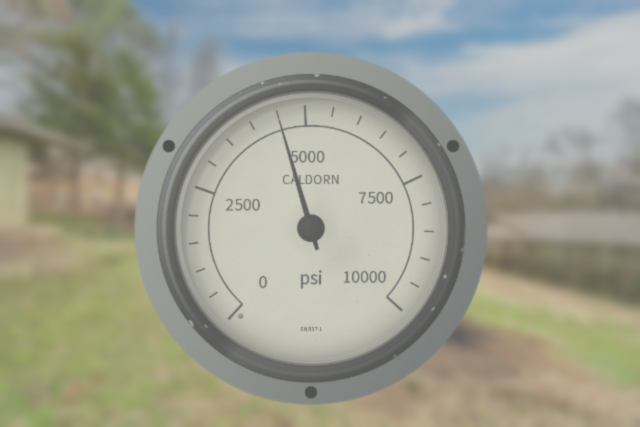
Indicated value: 4500 psi
